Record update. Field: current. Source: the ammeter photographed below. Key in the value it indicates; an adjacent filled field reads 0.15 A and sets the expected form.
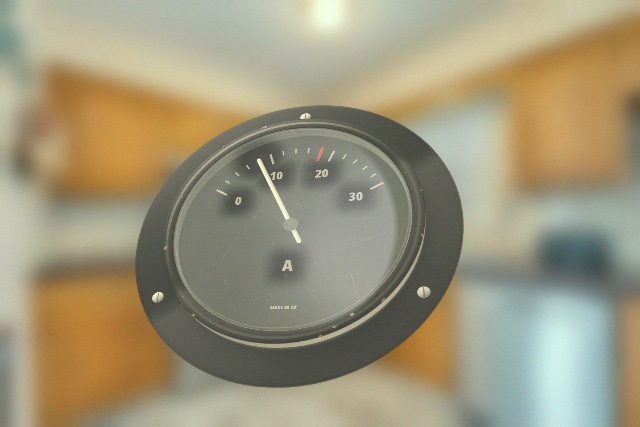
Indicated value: 8 A
